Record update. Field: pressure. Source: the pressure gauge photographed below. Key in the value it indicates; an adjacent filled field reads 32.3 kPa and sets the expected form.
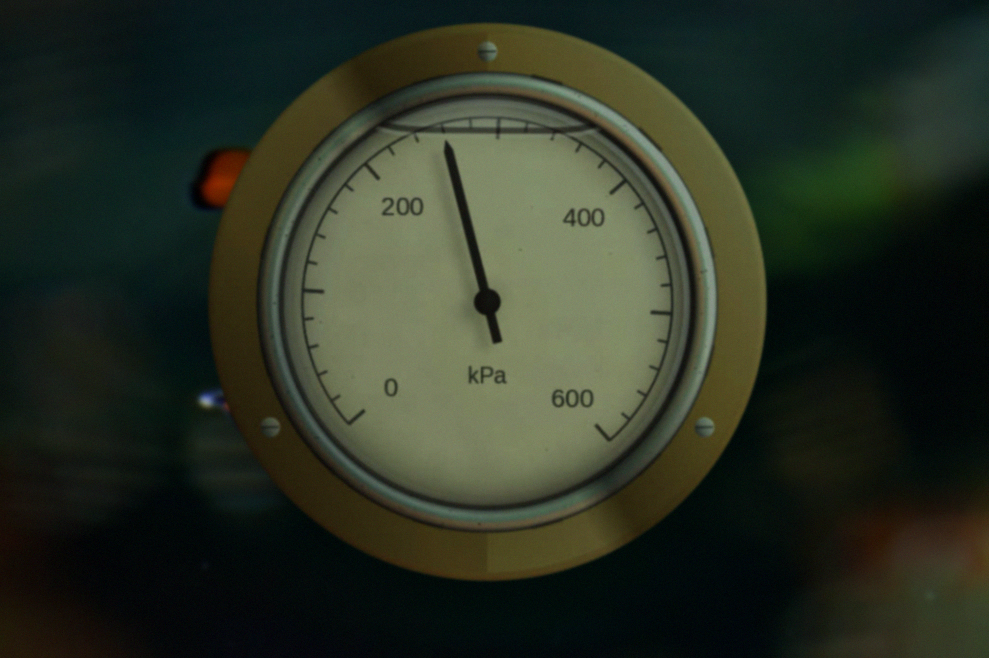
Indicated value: 260 kPa
